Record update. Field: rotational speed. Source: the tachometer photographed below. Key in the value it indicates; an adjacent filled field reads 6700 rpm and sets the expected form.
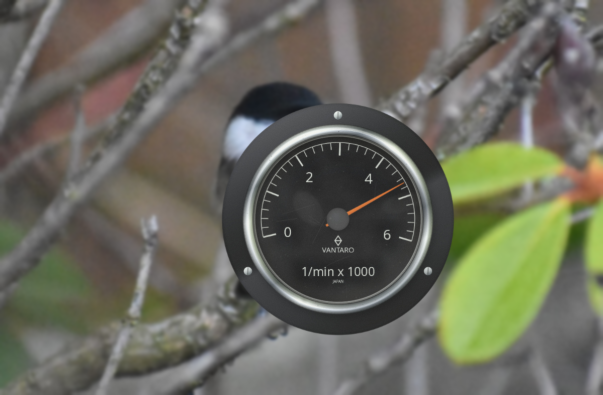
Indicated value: 4700 rpm
